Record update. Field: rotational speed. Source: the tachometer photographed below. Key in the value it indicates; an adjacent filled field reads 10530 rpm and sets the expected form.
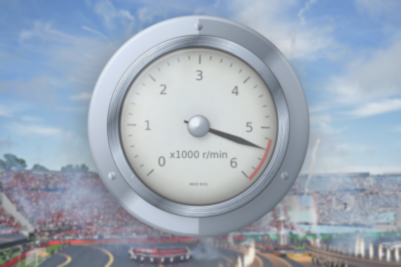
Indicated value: 5400 rpm
